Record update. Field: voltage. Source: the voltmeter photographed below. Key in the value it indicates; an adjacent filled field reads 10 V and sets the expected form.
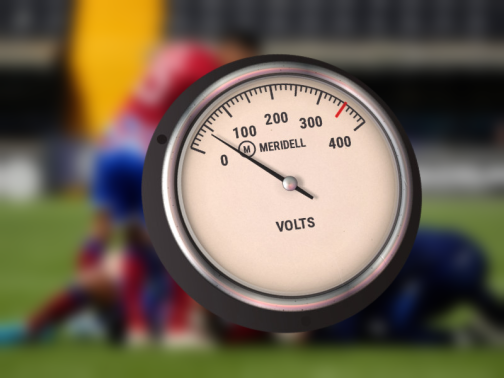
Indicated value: 40 V
